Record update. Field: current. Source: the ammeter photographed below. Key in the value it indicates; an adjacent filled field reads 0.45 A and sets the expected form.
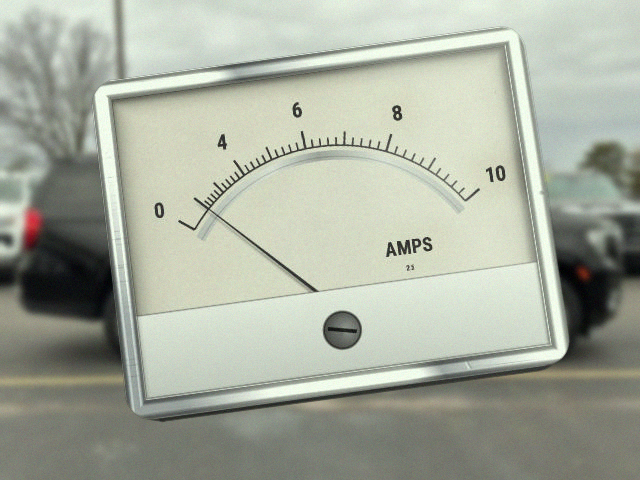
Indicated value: 2 A
